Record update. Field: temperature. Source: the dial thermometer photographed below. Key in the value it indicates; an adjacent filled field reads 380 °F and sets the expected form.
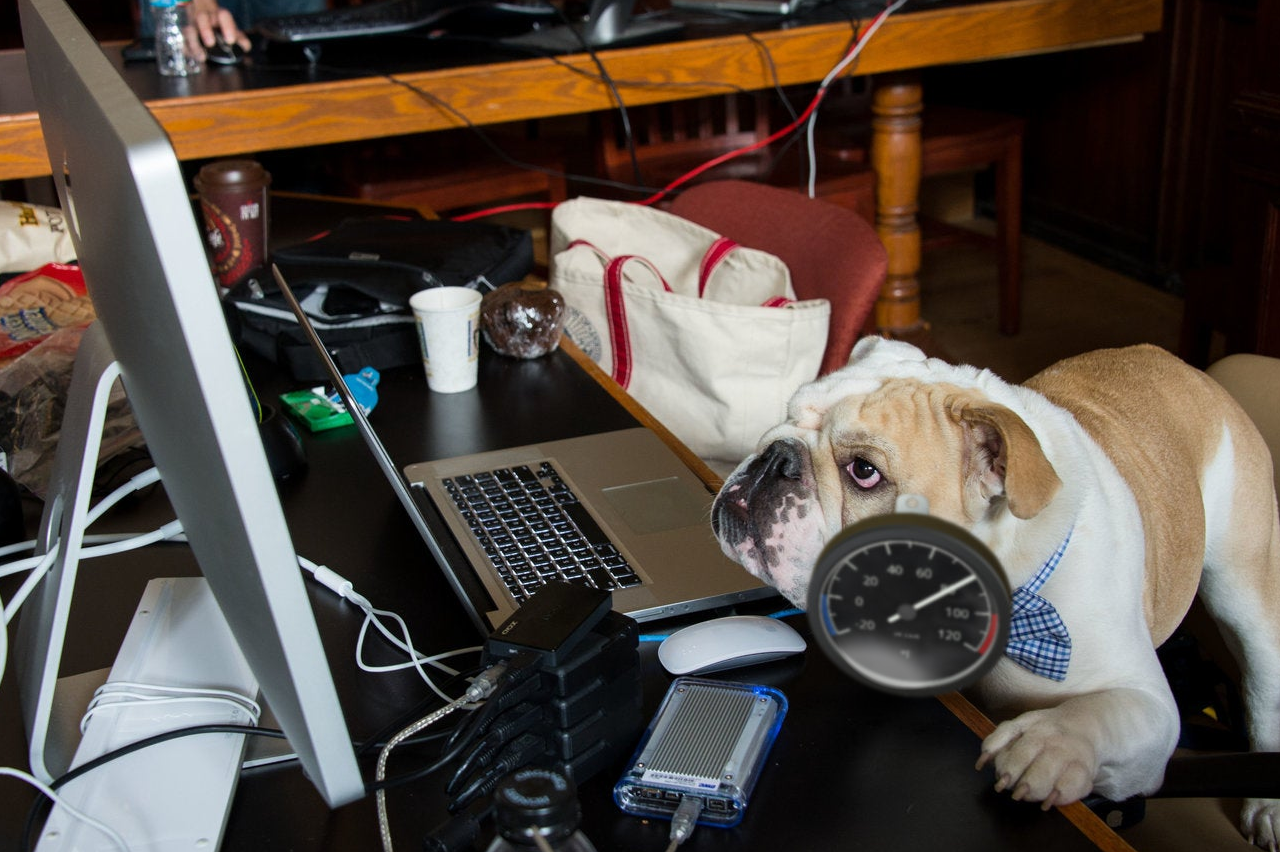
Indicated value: 80 °F
